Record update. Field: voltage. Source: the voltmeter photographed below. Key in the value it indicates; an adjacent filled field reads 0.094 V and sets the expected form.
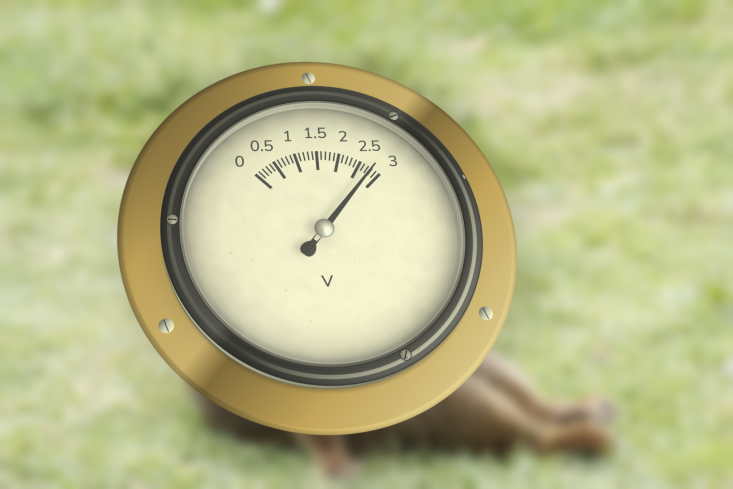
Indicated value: 2.8 V
